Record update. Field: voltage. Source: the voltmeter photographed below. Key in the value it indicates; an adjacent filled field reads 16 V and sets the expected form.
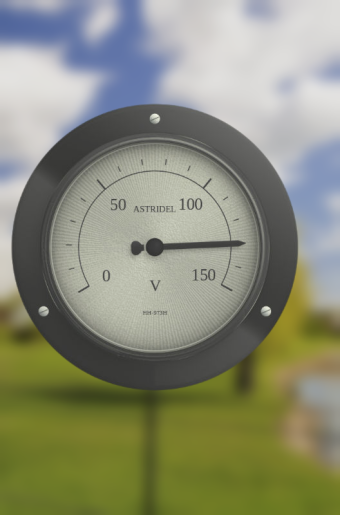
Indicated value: 130 V
